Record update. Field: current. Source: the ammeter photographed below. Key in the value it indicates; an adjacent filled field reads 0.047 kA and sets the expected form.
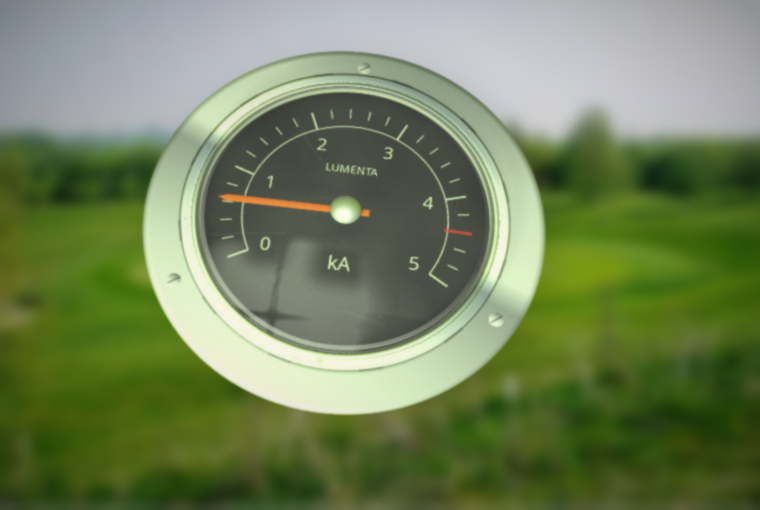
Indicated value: 0.6 kA
